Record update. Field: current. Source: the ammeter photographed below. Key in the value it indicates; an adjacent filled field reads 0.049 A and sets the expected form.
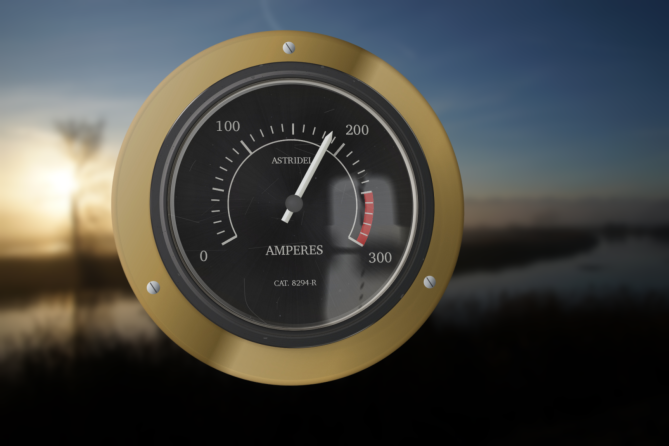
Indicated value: 185 A
